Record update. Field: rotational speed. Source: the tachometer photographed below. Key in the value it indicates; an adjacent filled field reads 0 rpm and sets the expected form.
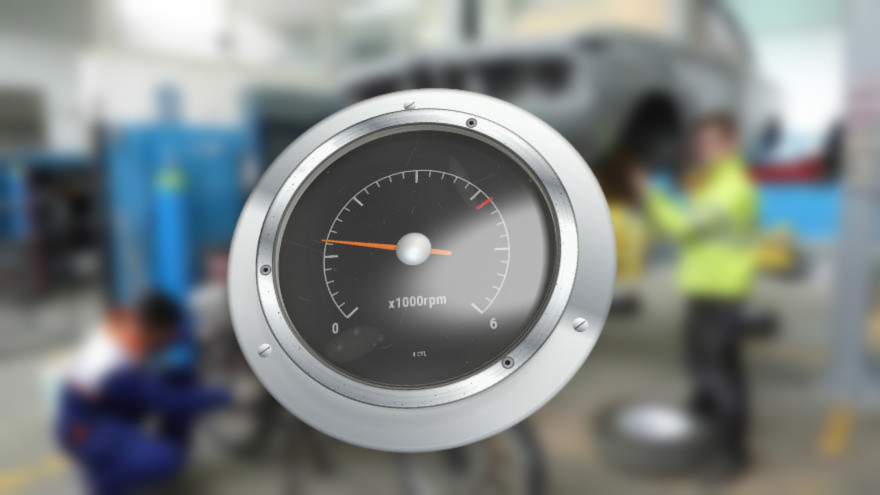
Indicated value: 1200 rpm
